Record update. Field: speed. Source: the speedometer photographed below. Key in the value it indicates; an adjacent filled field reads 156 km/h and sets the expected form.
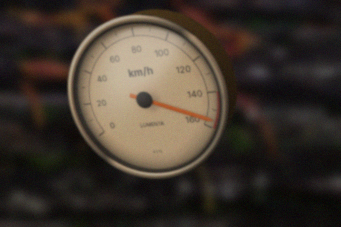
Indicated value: 155 km/h
